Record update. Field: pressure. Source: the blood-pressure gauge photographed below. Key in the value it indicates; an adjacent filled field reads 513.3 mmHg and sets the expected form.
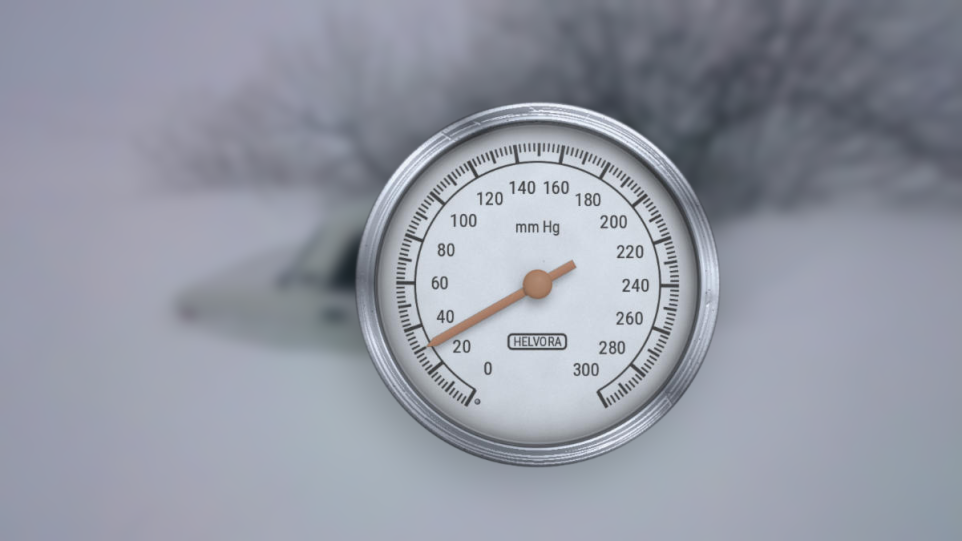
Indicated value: 30 mmHg
